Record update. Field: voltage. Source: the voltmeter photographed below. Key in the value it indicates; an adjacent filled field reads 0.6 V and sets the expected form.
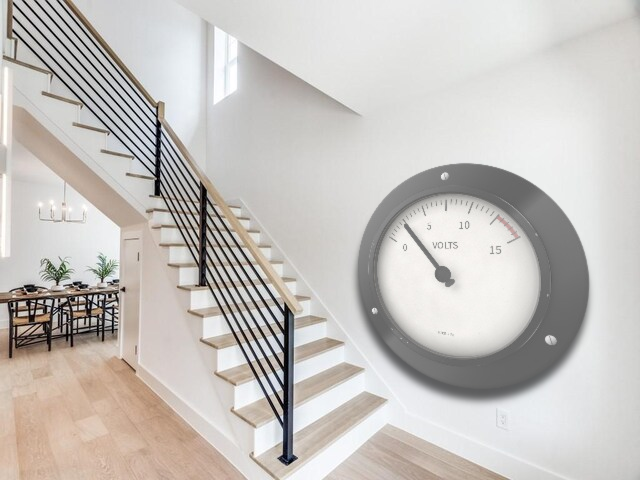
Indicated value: 2.5 V
